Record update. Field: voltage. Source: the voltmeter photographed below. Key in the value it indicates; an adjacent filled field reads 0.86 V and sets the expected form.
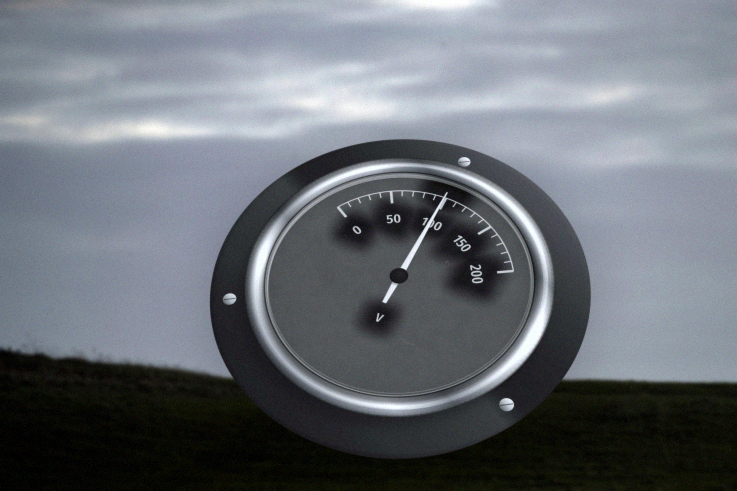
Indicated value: 100 V
